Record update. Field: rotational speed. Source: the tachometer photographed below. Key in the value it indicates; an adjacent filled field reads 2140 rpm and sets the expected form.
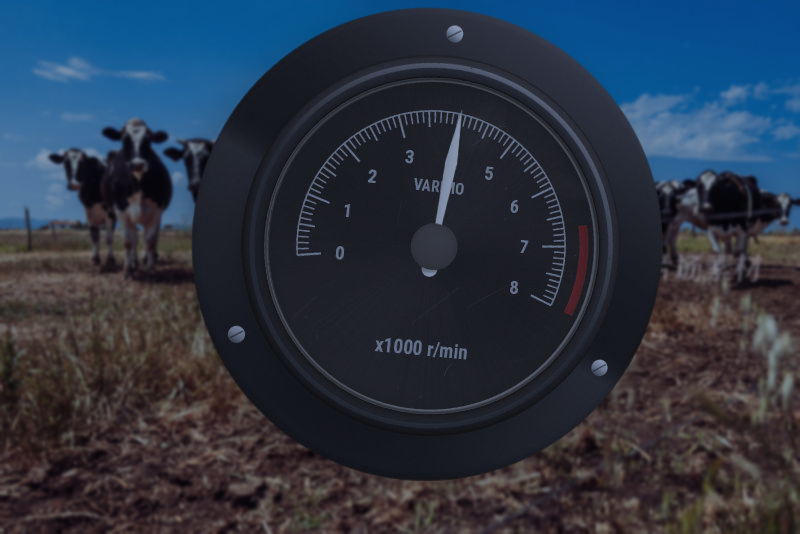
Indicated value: 4000 rpm
